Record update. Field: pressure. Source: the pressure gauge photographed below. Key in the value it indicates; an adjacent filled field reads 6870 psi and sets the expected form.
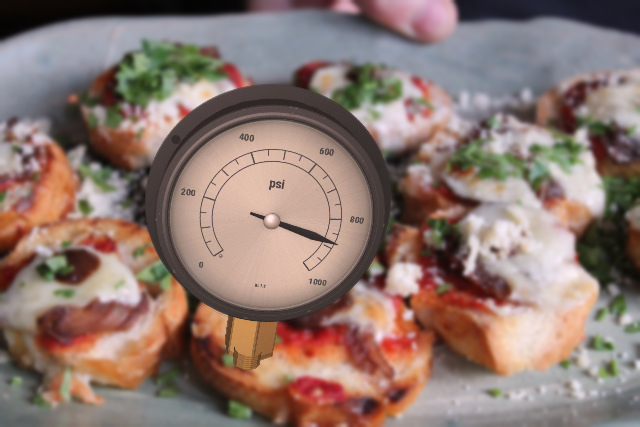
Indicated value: 875 psi
